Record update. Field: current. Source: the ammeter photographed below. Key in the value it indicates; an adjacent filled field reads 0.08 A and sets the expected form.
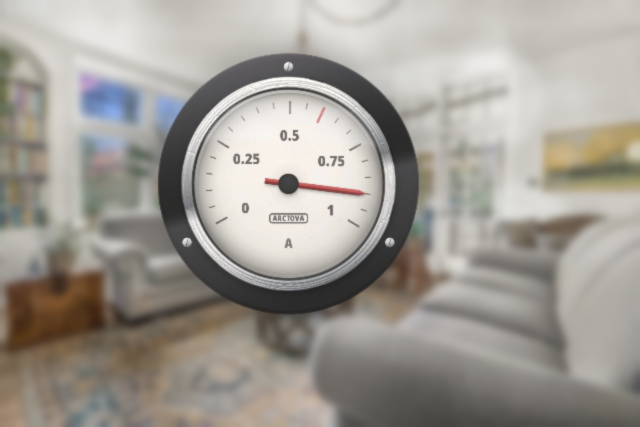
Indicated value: 0.9 A
